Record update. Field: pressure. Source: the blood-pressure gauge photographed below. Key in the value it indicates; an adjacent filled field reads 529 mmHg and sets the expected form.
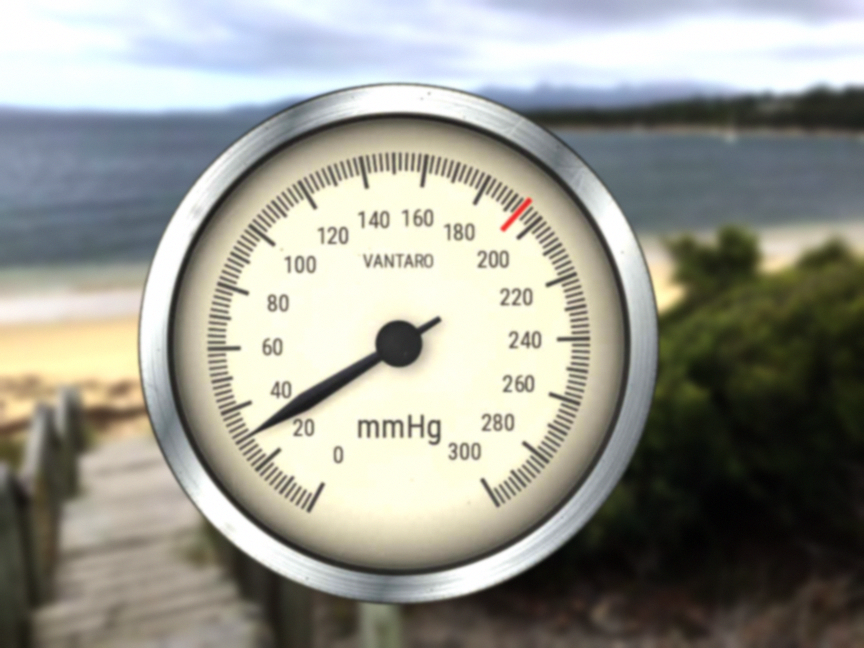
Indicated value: 30 mmHg
